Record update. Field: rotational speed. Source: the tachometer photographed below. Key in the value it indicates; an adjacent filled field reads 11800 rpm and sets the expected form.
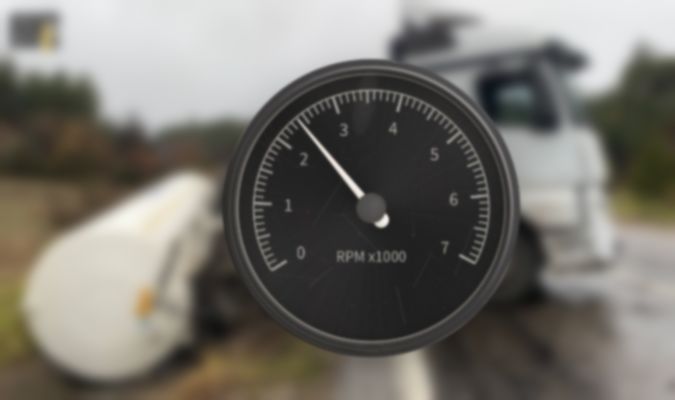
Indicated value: 2400 rpm
